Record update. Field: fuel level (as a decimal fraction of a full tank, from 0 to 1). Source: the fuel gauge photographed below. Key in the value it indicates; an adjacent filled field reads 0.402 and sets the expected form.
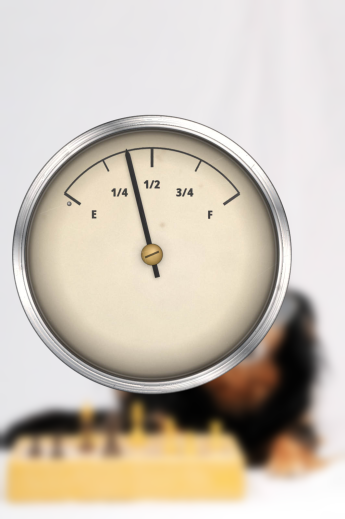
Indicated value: 0.375
